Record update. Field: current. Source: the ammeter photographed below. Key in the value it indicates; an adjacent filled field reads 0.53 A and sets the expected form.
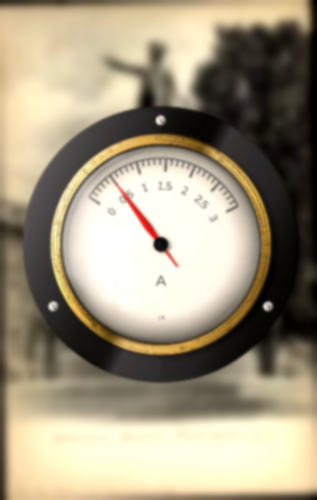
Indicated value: 0.5 A
